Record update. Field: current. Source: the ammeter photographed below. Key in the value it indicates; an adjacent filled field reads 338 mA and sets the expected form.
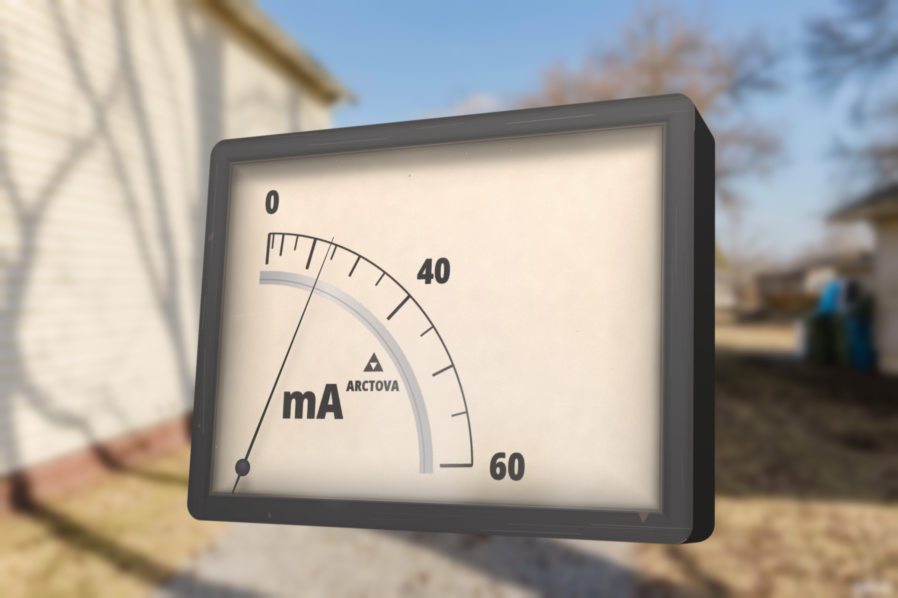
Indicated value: 25 mA
